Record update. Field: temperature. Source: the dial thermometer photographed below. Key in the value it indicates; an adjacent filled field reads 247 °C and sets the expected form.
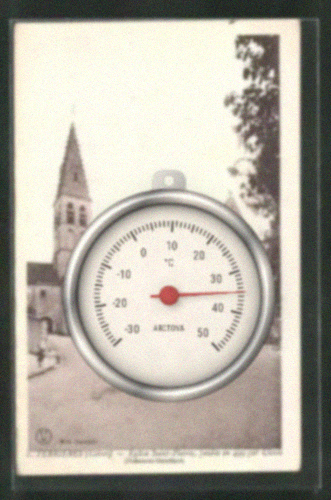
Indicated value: 35 °C
